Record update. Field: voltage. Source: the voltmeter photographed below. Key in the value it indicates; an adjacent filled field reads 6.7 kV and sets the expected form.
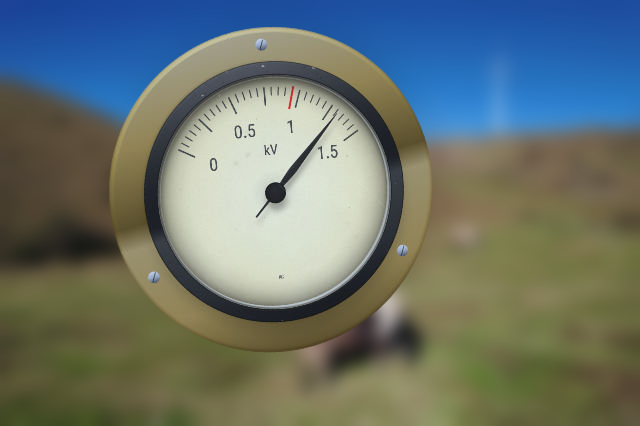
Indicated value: 1.3 kV
